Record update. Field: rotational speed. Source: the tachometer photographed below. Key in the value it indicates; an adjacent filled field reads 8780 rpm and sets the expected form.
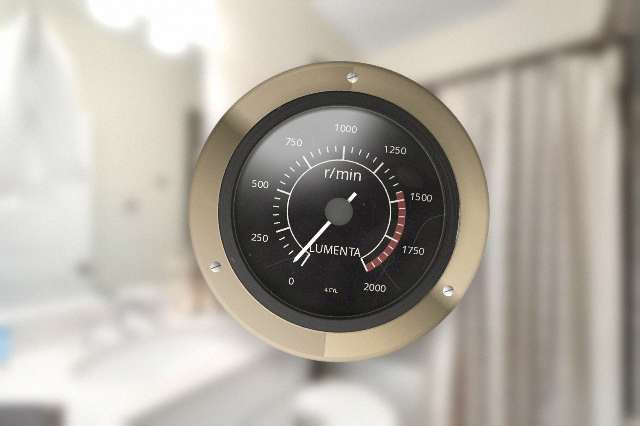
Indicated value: 50 rpm
